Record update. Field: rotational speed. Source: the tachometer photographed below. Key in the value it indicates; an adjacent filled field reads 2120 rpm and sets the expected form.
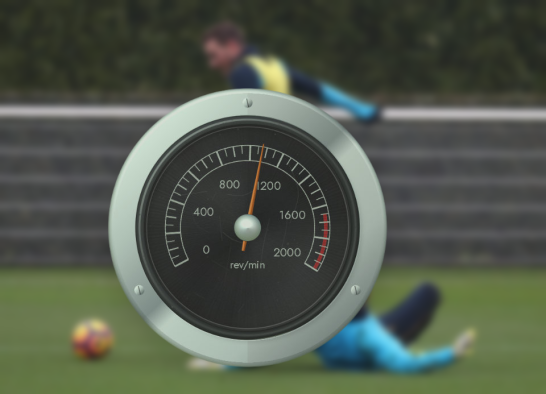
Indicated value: 1075 rpm
